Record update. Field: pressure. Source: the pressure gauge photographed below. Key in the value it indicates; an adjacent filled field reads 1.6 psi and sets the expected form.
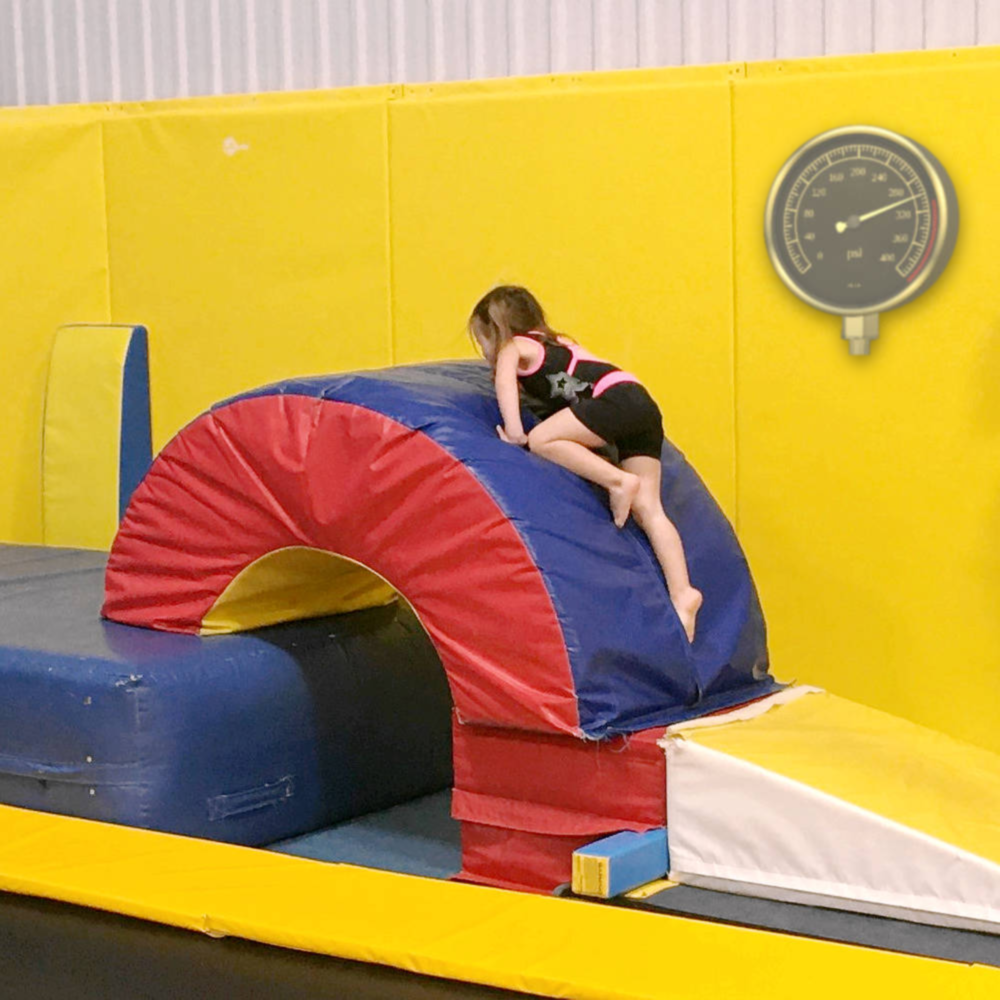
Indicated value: 300 psi
